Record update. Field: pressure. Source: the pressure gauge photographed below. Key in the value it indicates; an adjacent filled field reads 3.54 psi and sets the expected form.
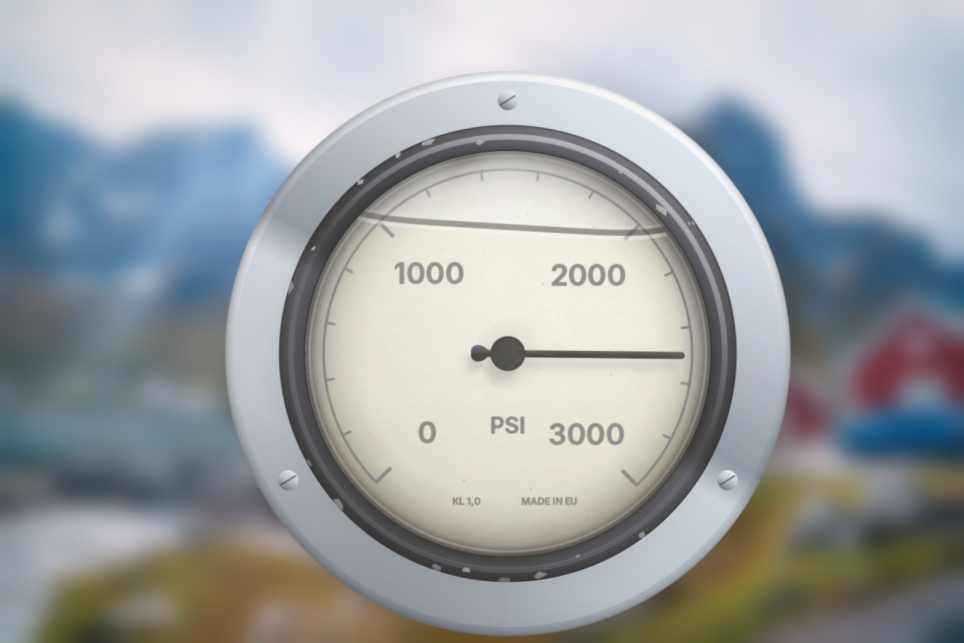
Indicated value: 2500 psi
